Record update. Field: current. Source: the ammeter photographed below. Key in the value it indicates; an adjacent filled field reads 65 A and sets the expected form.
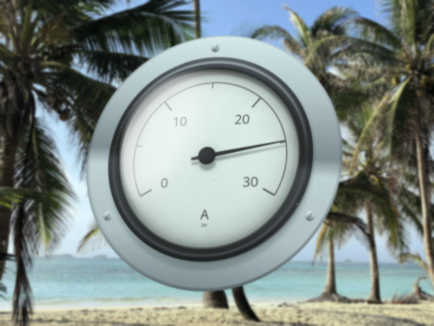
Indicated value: 25 A
